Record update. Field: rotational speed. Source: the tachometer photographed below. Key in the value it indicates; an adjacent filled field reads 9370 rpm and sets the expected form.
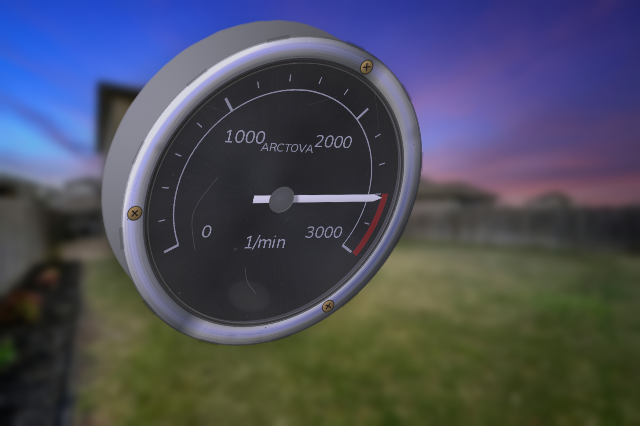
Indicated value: 2600 rpm
